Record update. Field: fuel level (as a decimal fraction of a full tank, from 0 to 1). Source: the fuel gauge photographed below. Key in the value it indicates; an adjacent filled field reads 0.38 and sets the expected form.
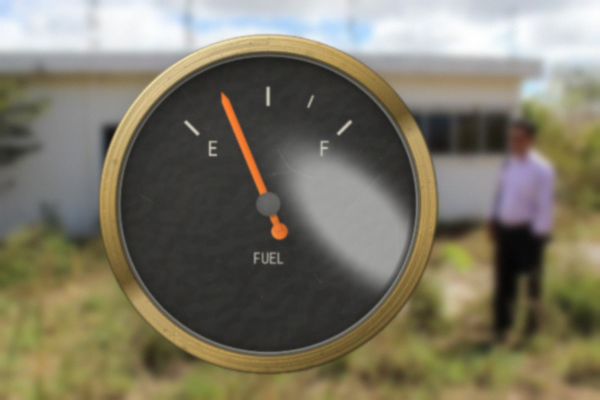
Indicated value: 0.25
